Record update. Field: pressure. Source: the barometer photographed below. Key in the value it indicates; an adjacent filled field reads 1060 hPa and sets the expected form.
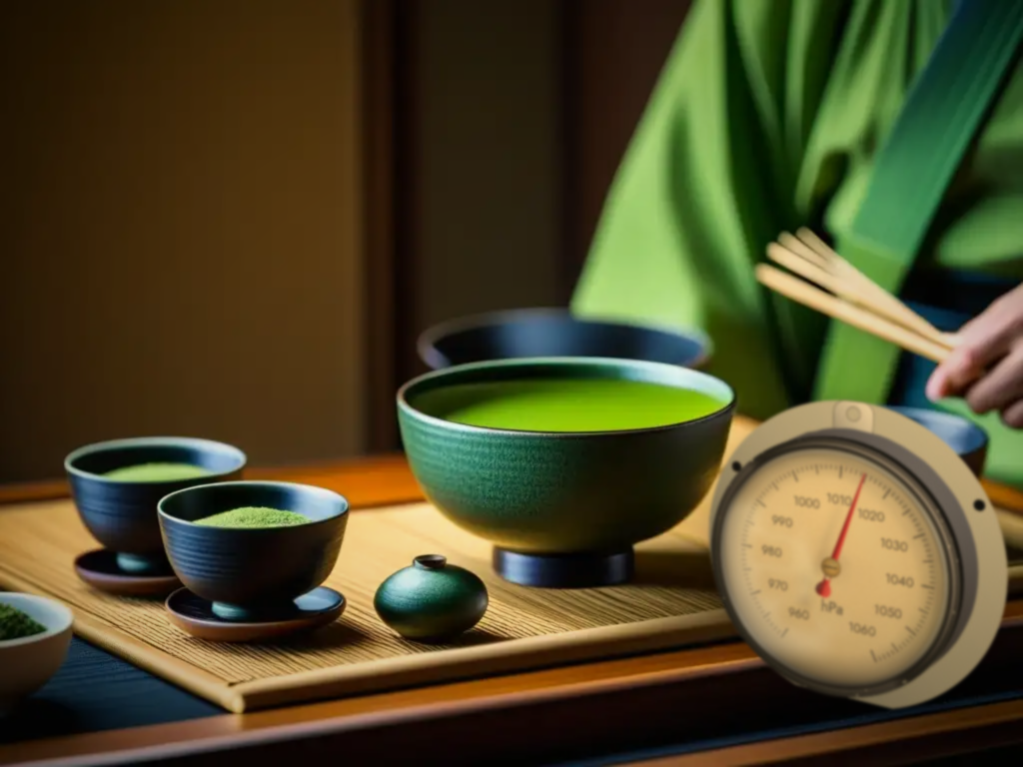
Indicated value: 1015 hPa
